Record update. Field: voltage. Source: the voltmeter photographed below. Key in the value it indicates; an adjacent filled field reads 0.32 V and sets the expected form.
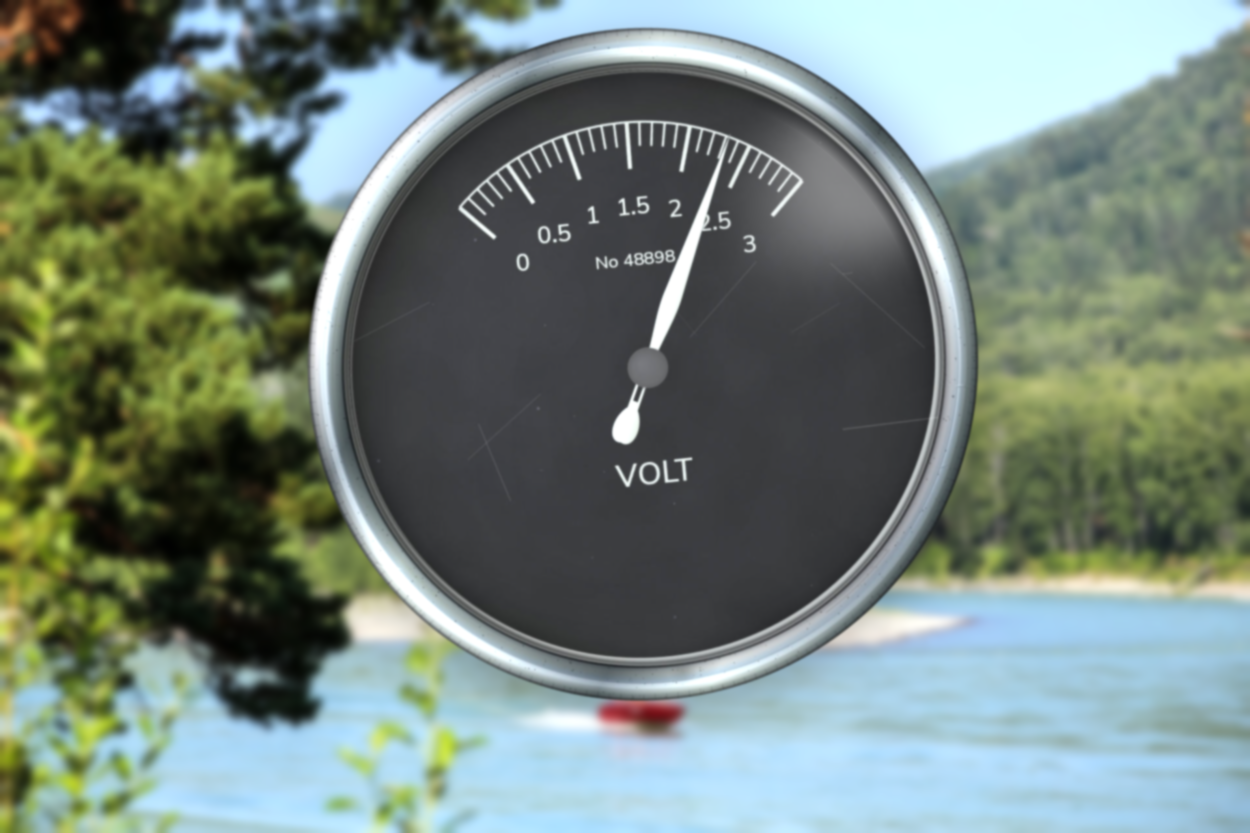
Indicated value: 2.3 V
